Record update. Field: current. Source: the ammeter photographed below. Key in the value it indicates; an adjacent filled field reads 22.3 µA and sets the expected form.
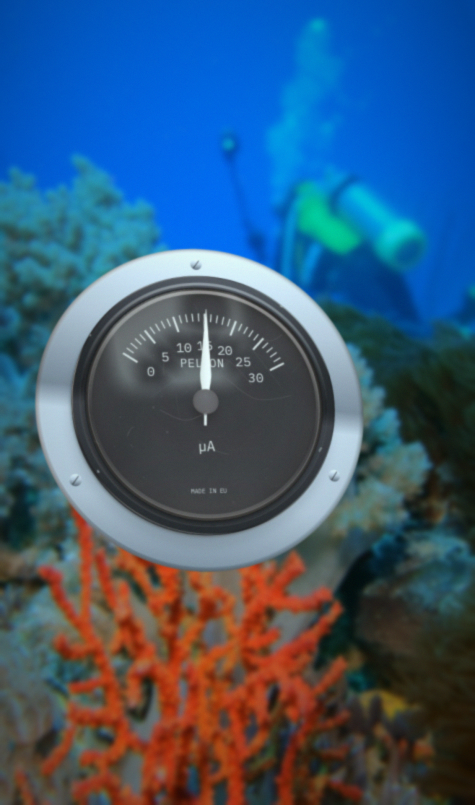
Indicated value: 15 µA
